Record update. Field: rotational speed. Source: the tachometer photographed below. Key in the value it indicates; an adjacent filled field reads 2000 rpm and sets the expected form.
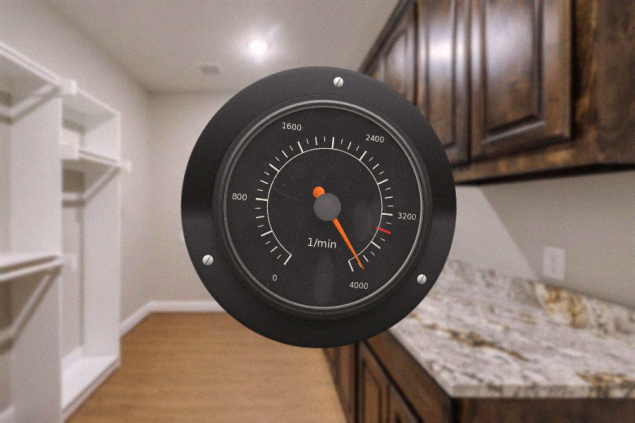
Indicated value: 3900 rpm
